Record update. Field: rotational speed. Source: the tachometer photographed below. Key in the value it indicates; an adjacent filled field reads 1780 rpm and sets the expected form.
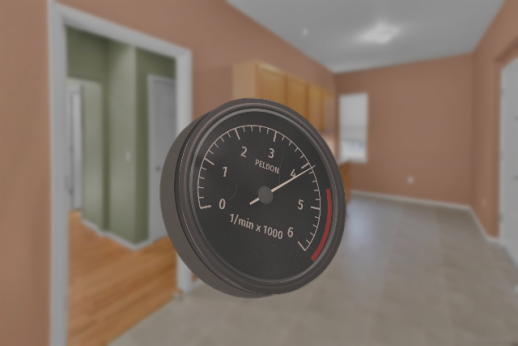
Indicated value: 4100 rpm
